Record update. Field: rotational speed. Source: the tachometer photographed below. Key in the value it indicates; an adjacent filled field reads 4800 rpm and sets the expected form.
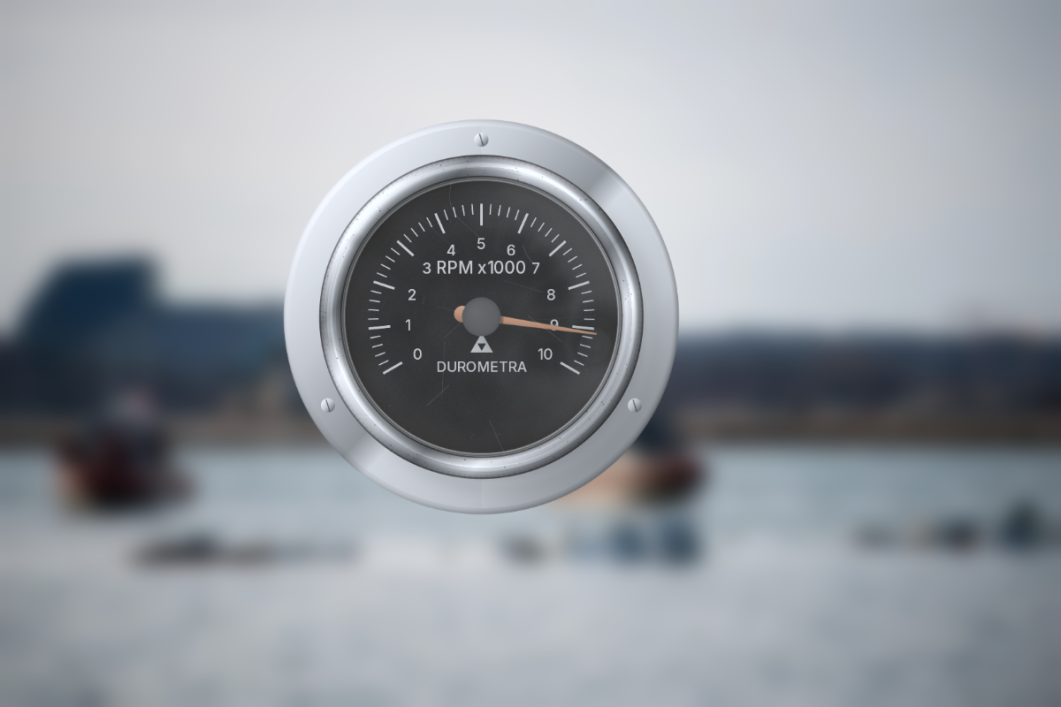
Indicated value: 9100 rpm
